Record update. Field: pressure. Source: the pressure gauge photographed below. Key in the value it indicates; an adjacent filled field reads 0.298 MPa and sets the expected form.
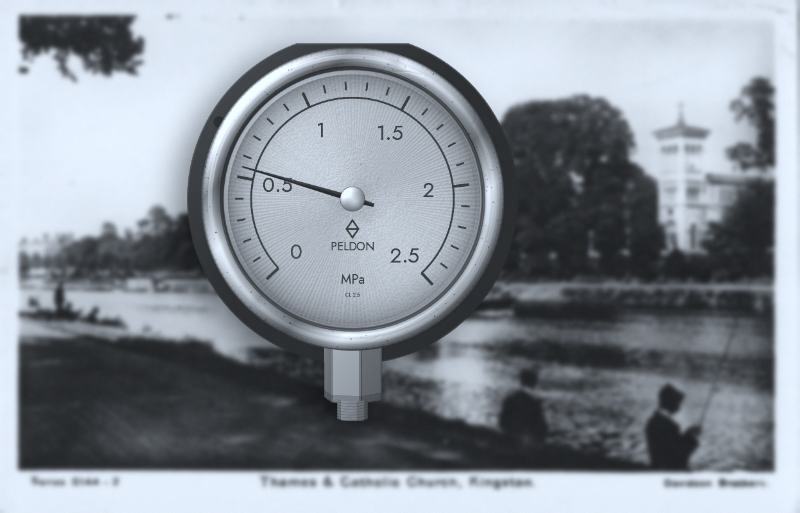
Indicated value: 0.55 MPa
